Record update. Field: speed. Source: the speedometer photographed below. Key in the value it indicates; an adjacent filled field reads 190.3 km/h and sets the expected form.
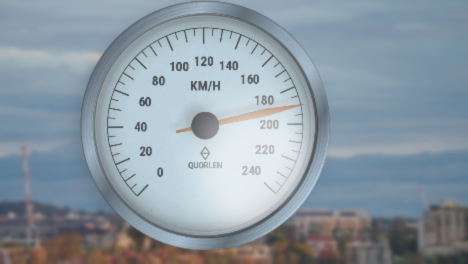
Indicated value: 190 km/h
